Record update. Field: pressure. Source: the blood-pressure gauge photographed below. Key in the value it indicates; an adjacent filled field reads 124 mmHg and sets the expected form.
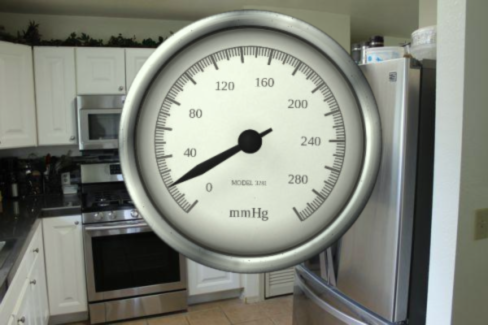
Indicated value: 20 mmHg
